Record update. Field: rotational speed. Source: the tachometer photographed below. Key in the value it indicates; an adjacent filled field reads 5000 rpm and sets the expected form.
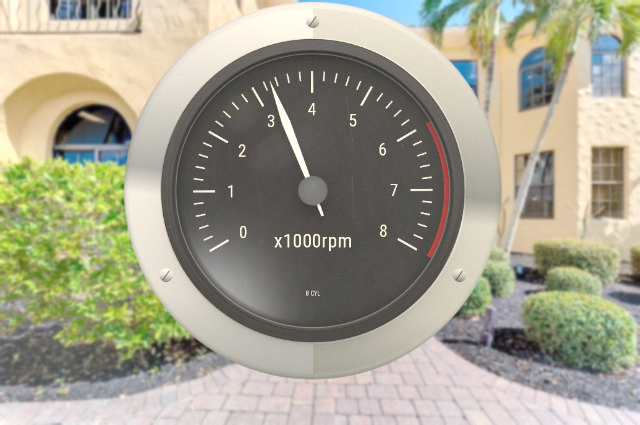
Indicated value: 3300 rpm
